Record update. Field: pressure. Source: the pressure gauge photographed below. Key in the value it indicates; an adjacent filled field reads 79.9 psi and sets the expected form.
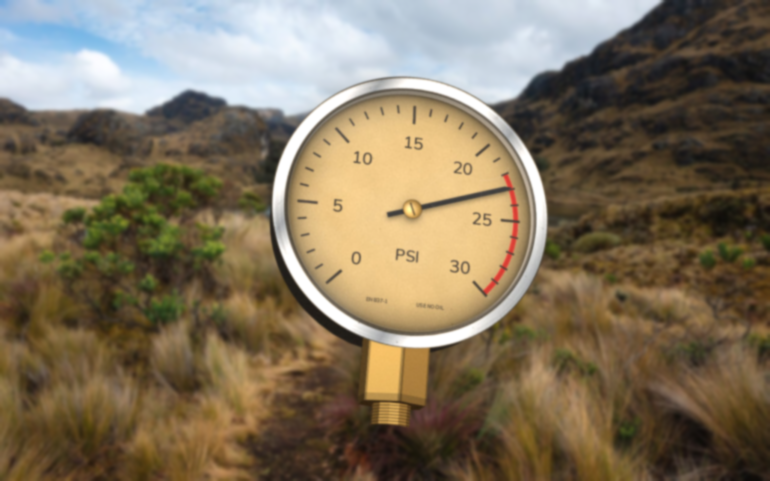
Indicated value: 23 psi
